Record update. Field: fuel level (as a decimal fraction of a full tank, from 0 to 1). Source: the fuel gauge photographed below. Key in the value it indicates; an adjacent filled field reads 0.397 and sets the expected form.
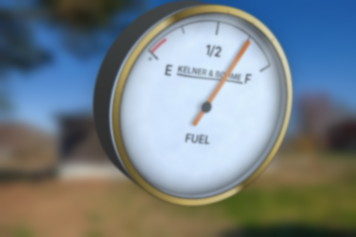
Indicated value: 0.75
